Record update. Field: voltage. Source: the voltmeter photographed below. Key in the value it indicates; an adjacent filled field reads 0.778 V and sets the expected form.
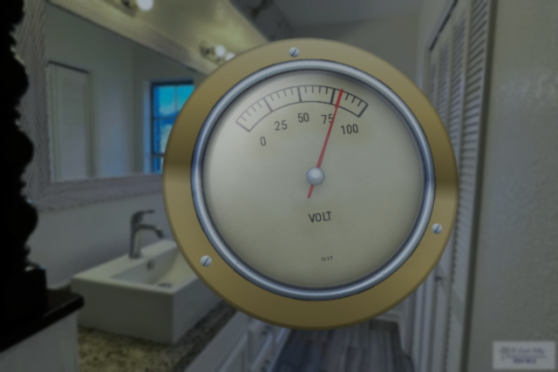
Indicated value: 80 V
